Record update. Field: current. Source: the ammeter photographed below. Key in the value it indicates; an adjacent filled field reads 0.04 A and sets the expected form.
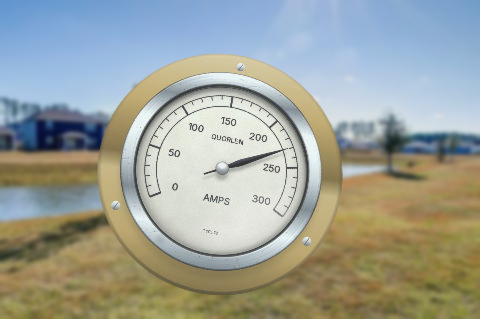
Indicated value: 230 A
